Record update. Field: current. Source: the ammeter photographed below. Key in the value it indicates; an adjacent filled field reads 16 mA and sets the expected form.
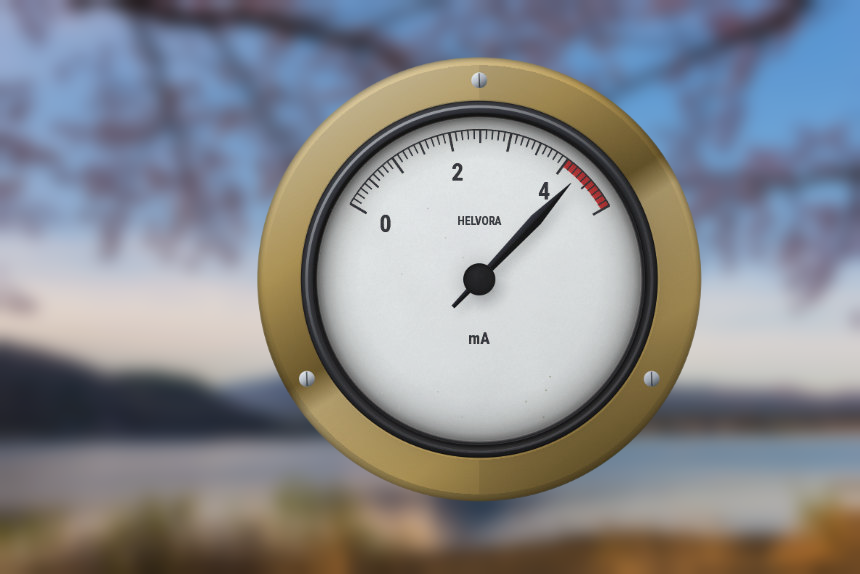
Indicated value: 4.3 mA
